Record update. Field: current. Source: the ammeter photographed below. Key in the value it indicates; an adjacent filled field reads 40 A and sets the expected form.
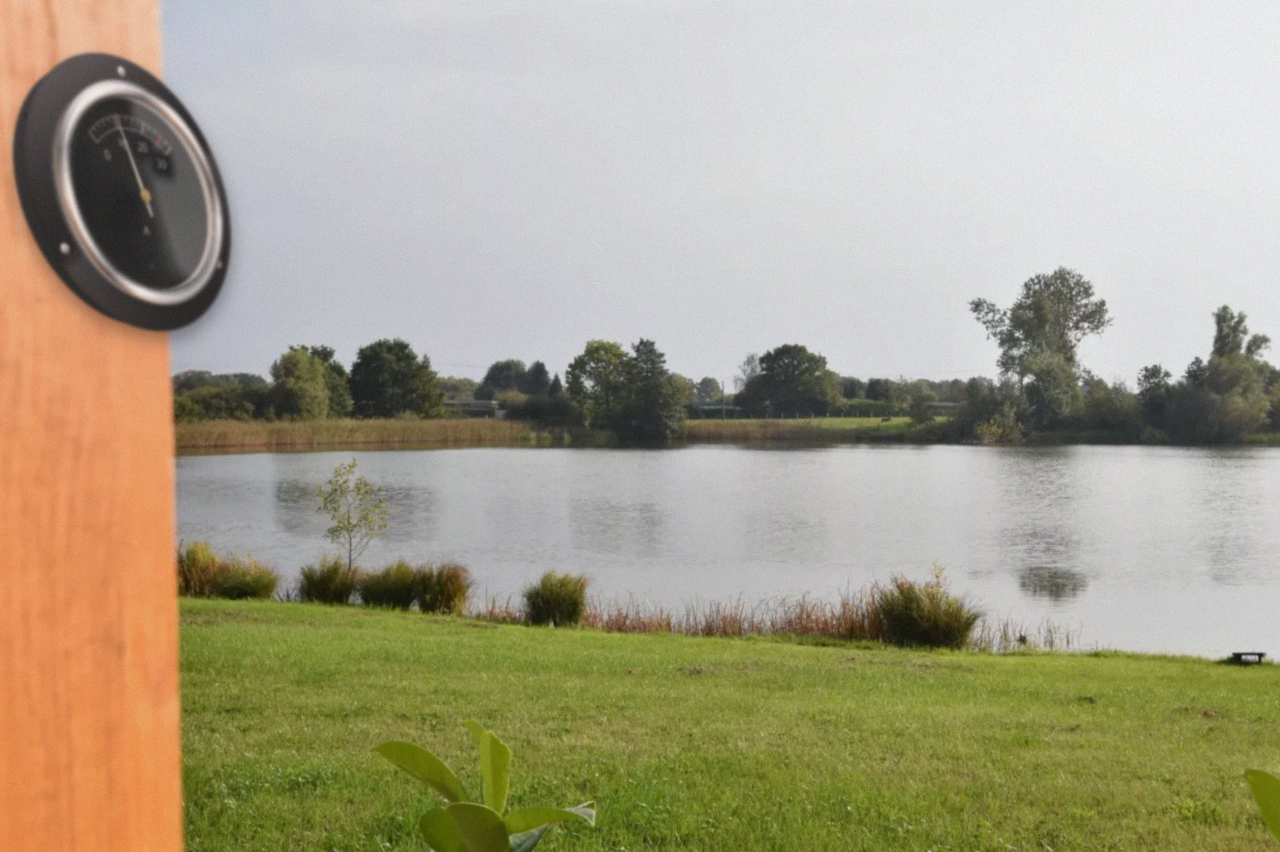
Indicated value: 10 A
